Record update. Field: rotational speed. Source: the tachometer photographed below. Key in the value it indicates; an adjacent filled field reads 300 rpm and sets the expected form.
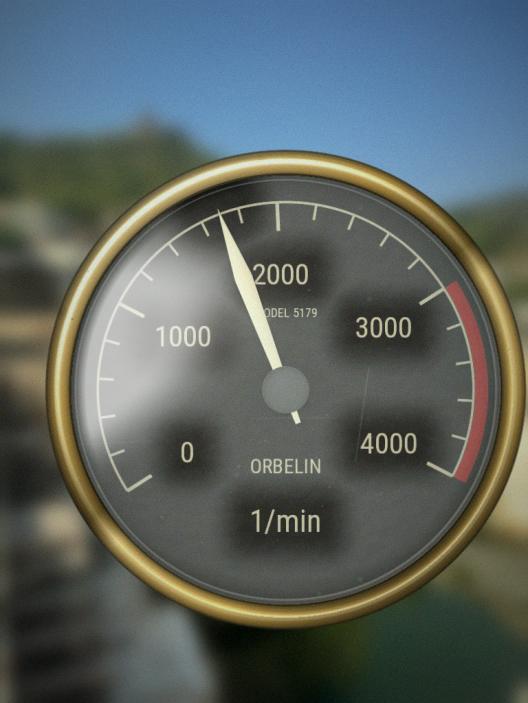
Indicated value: 1700 rpm
